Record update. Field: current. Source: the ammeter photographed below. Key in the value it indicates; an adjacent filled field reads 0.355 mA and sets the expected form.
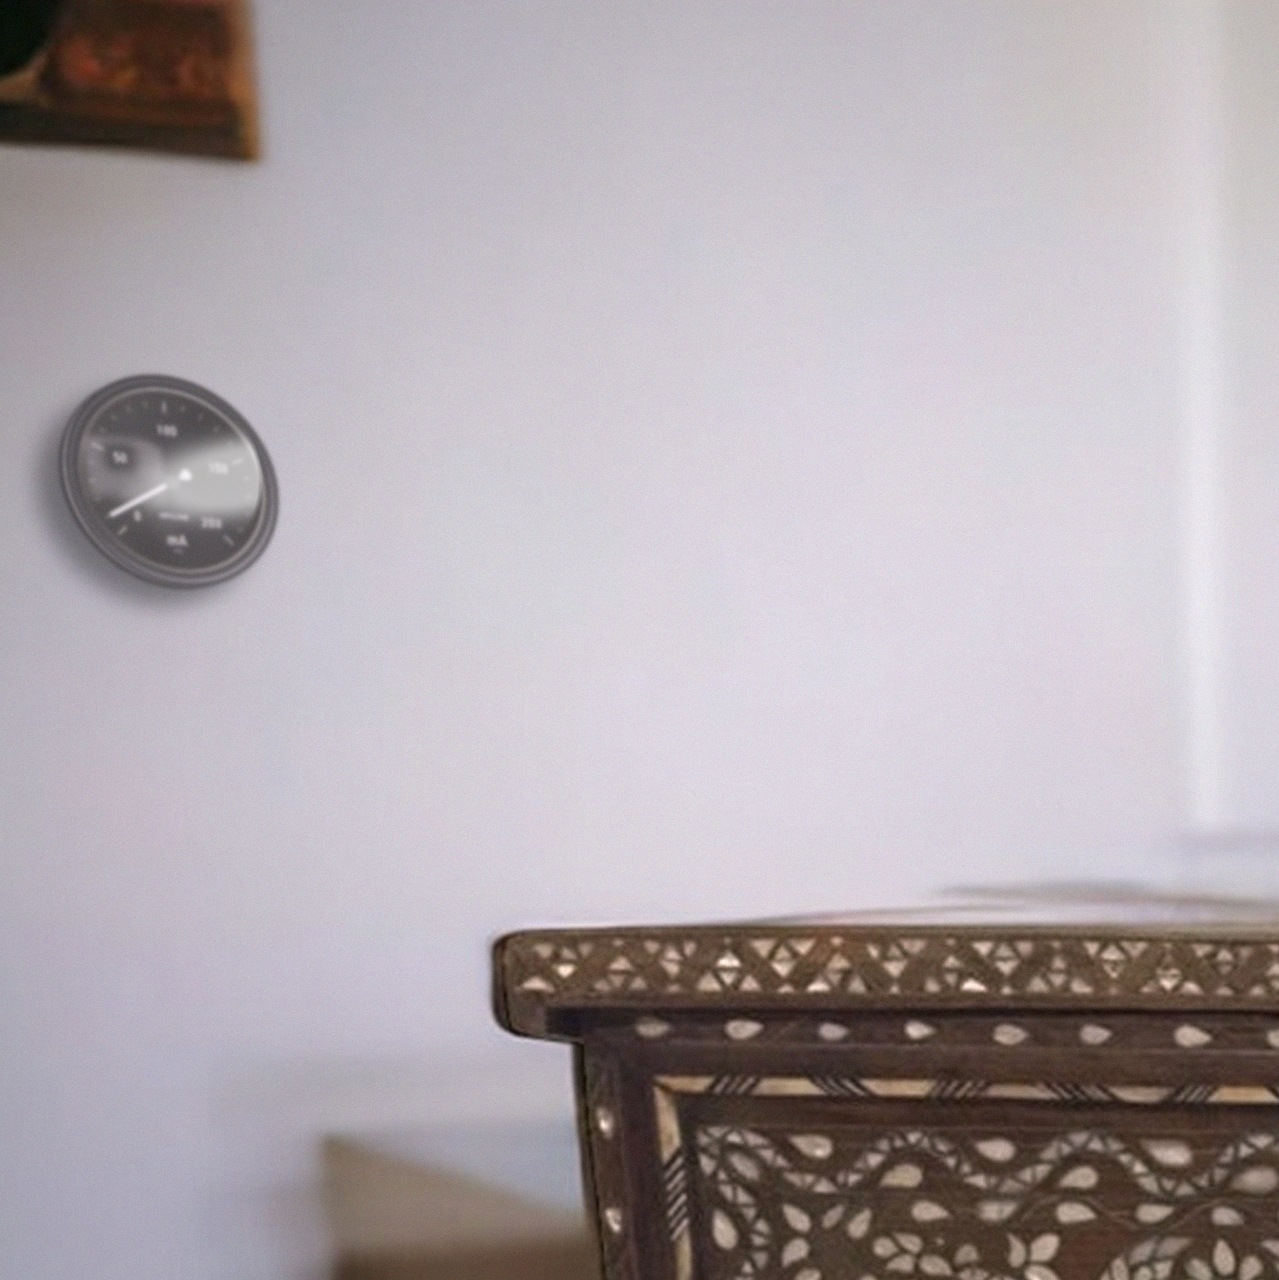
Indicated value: 10 mA
